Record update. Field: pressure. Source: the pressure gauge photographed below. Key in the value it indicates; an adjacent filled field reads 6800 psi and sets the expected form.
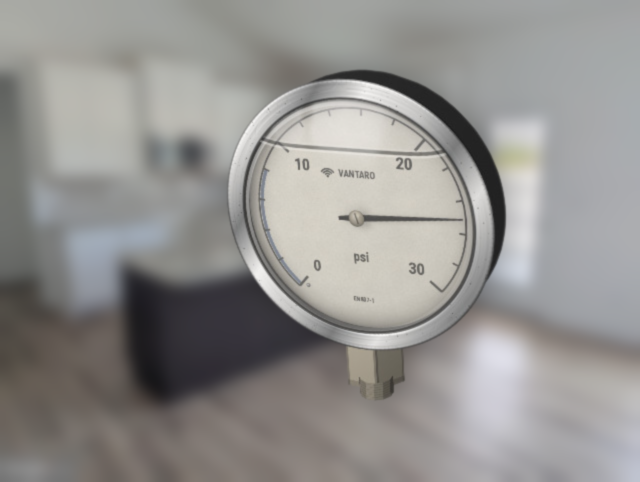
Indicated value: 25 psi
